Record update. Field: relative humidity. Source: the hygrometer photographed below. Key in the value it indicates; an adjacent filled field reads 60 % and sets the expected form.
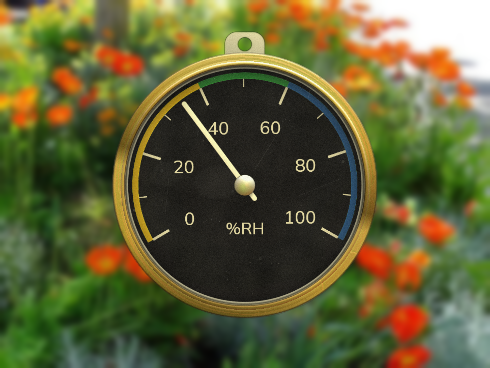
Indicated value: 35 %
